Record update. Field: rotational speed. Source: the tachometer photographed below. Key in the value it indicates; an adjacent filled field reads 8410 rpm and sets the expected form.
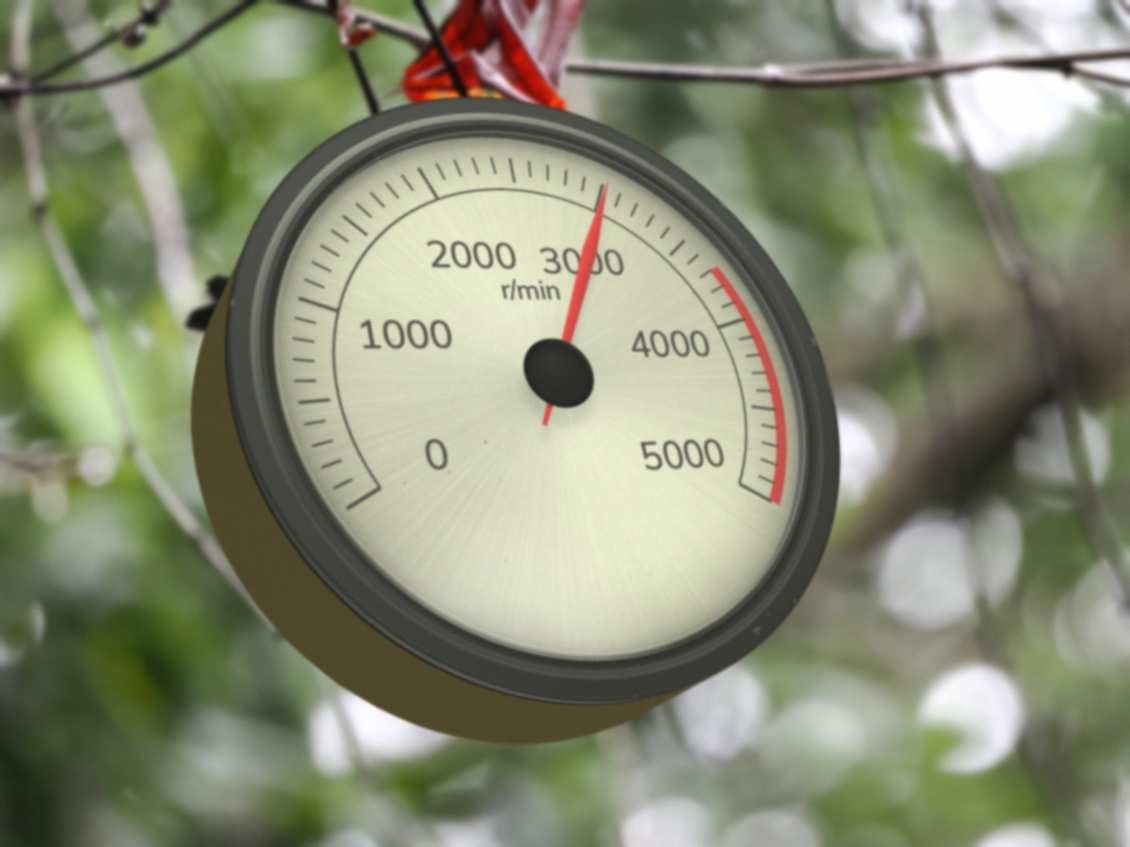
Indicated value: 3000 rpm
